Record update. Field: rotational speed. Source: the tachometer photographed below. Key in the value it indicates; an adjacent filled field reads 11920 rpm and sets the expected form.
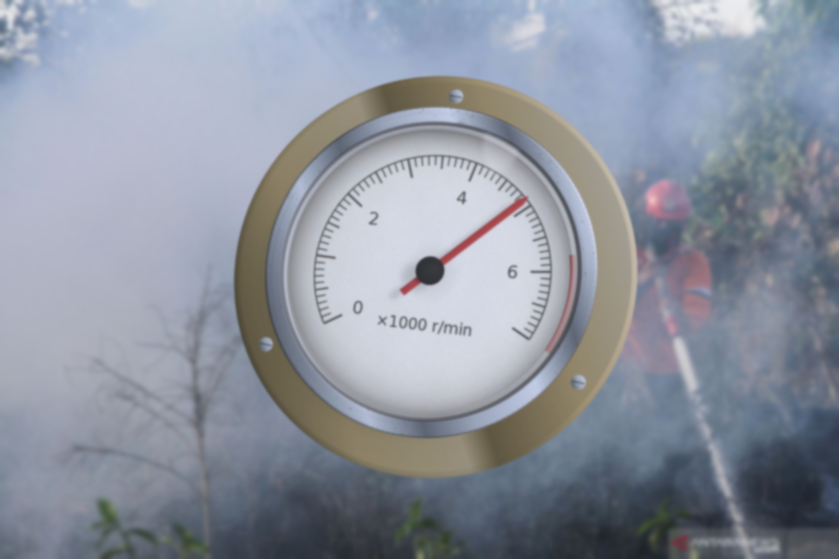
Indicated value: 4900 rpm
